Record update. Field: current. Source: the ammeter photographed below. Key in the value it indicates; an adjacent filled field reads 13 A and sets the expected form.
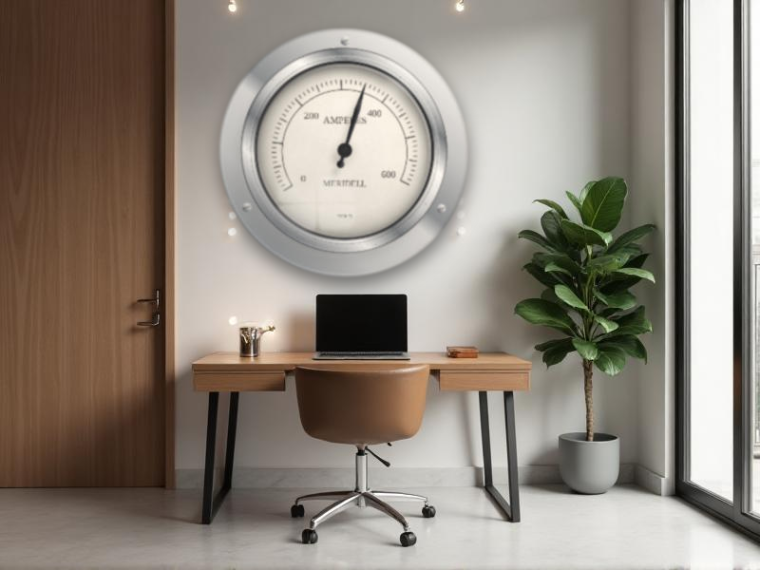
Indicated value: 350 A
